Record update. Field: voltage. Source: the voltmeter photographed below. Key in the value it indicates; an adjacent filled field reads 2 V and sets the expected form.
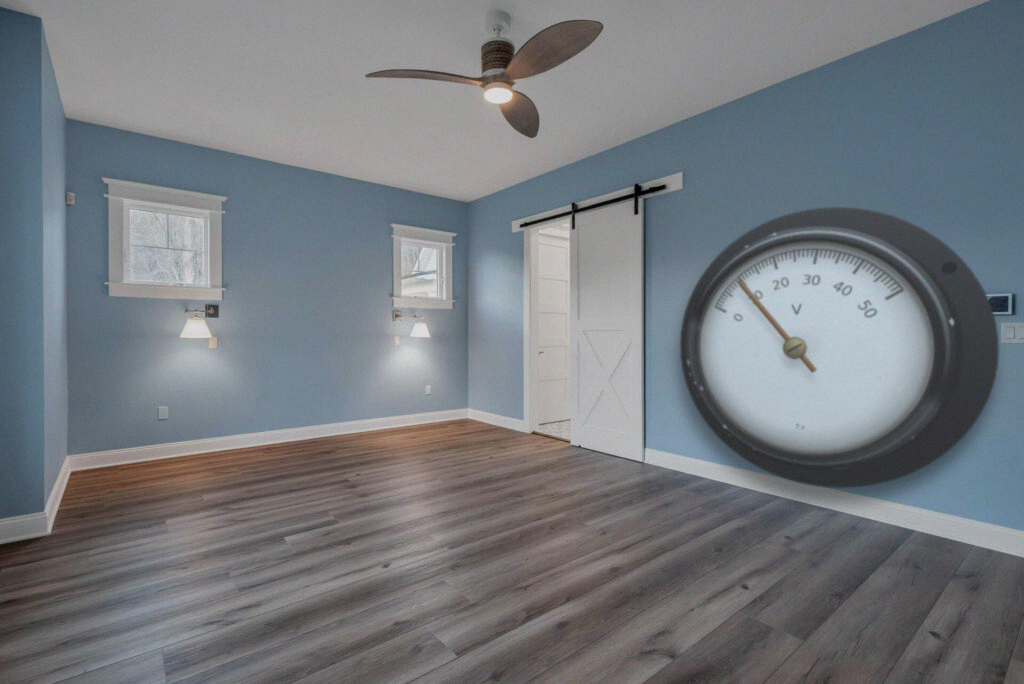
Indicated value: 10 V
